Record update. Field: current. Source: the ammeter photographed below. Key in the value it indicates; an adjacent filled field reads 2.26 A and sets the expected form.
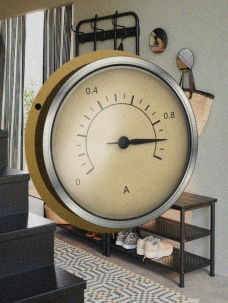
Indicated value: 0.9 A
